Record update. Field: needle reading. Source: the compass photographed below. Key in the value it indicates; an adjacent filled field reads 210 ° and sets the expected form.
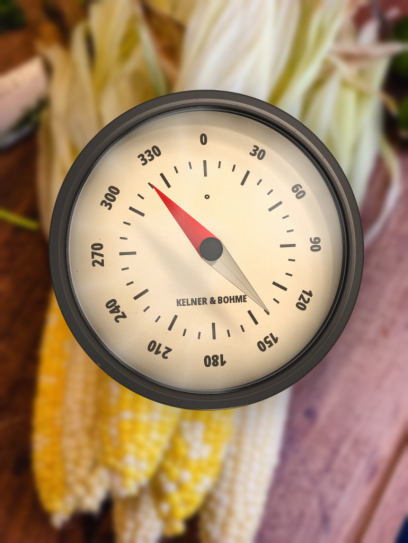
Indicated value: 320 °
